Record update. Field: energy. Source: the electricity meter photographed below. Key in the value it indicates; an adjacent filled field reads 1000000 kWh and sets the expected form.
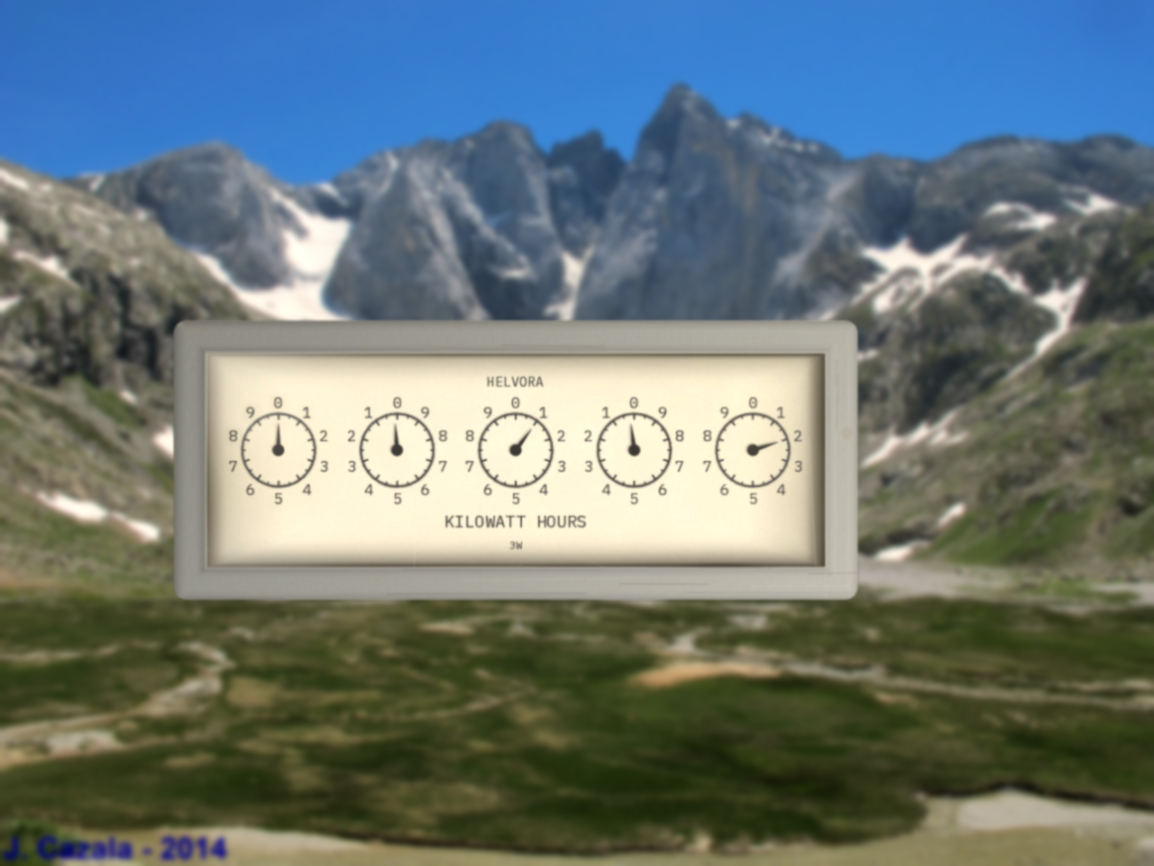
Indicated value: 102 kWh
